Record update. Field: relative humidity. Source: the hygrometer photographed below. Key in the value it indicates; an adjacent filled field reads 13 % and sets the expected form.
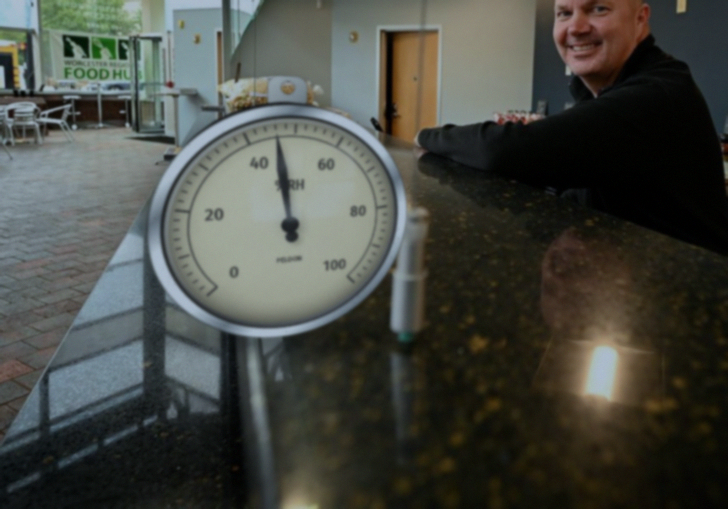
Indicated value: 46 %
